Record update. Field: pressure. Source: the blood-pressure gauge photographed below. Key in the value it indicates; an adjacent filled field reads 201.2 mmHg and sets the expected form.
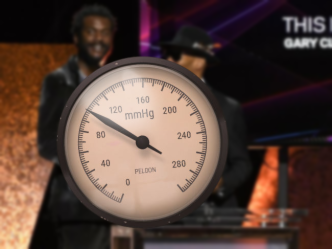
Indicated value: 100 mmHg
